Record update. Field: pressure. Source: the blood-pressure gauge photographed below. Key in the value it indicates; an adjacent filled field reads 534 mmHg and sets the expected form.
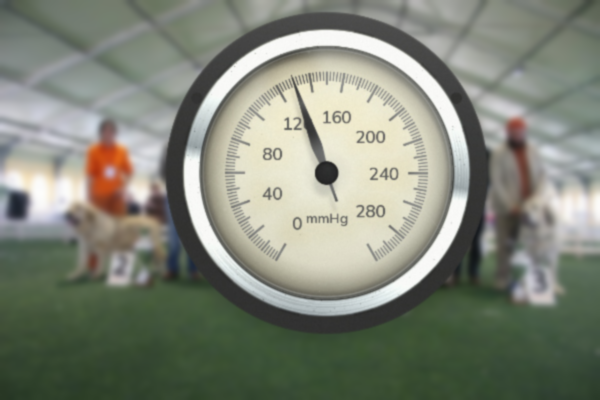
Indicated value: 130 mmHg
